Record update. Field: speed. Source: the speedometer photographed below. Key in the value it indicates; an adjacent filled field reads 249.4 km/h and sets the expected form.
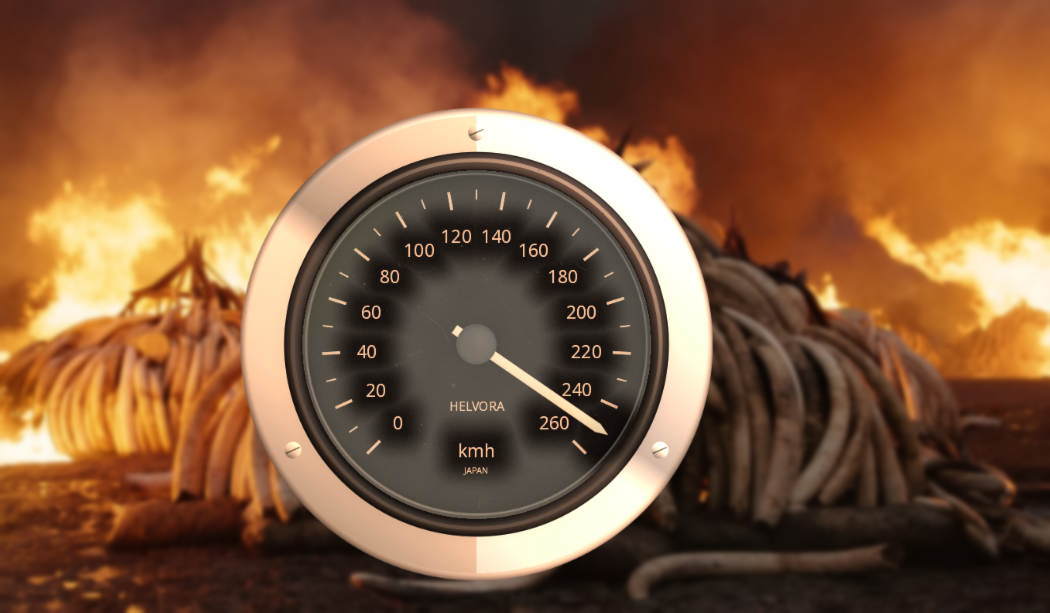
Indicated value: 250 km/h
